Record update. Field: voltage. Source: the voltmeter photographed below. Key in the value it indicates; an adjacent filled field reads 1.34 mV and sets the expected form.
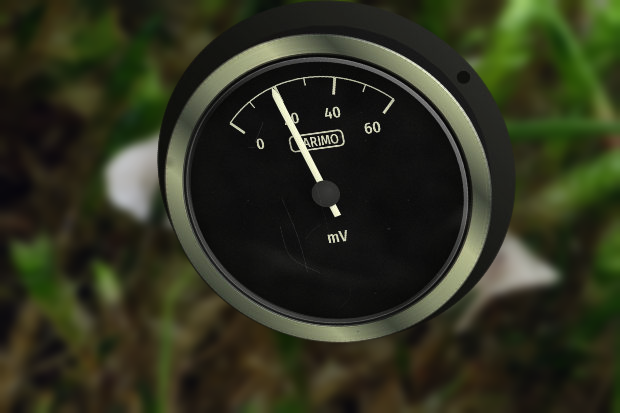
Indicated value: 20 mV
